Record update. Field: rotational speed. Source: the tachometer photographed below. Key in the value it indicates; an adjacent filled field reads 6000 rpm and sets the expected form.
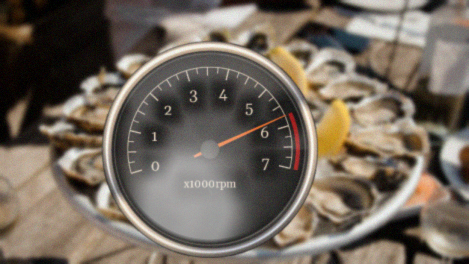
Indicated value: 5750 rpm
